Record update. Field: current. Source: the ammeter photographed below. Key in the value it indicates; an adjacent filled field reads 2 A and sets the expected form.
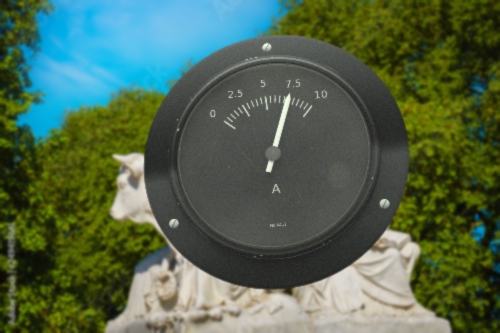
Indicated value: 7.5 A
